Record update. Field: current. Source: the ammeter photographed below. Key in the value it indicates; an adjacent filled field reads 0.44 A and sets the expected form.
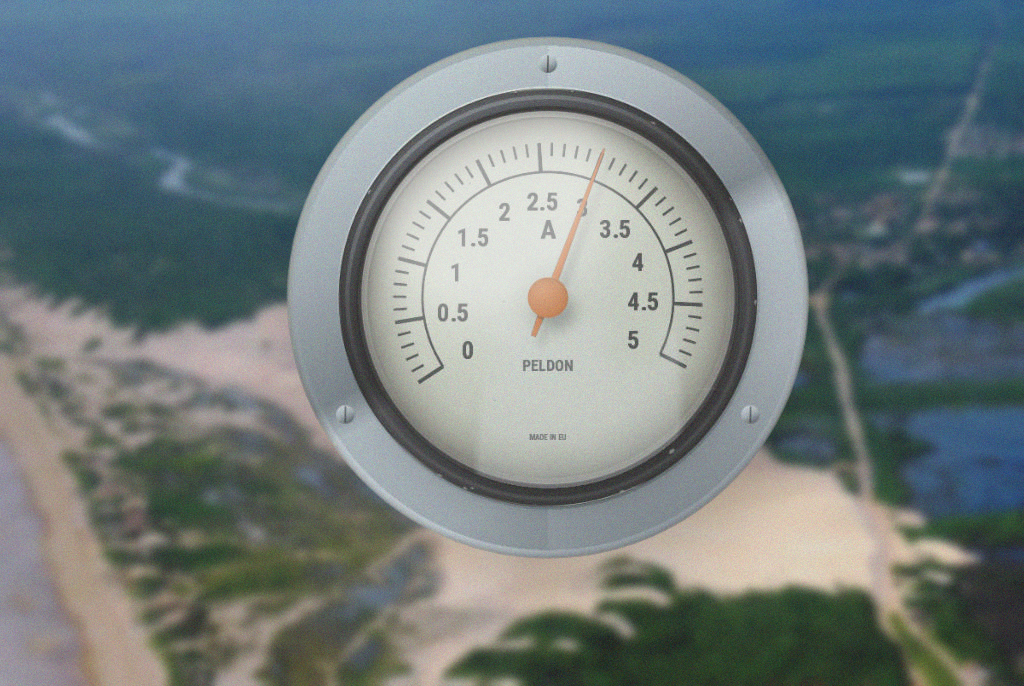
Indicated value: 3 A
